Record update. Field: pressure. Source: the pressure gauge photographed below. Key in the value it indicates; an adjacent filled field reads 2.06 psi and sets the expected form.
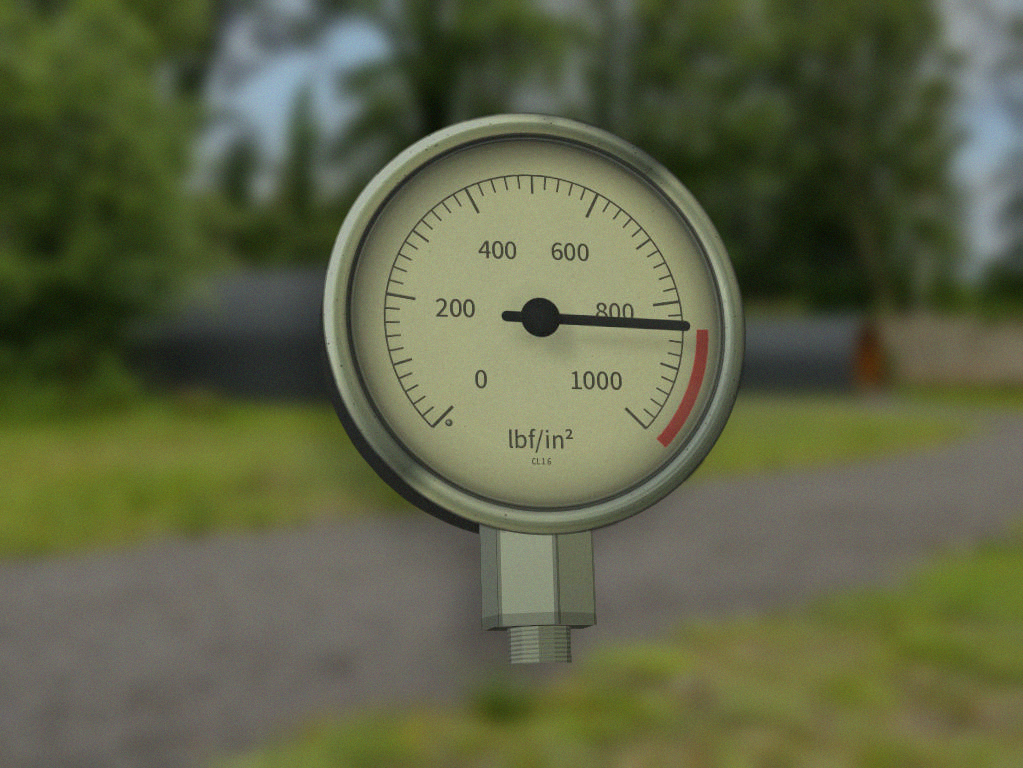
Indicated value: 840 psi
